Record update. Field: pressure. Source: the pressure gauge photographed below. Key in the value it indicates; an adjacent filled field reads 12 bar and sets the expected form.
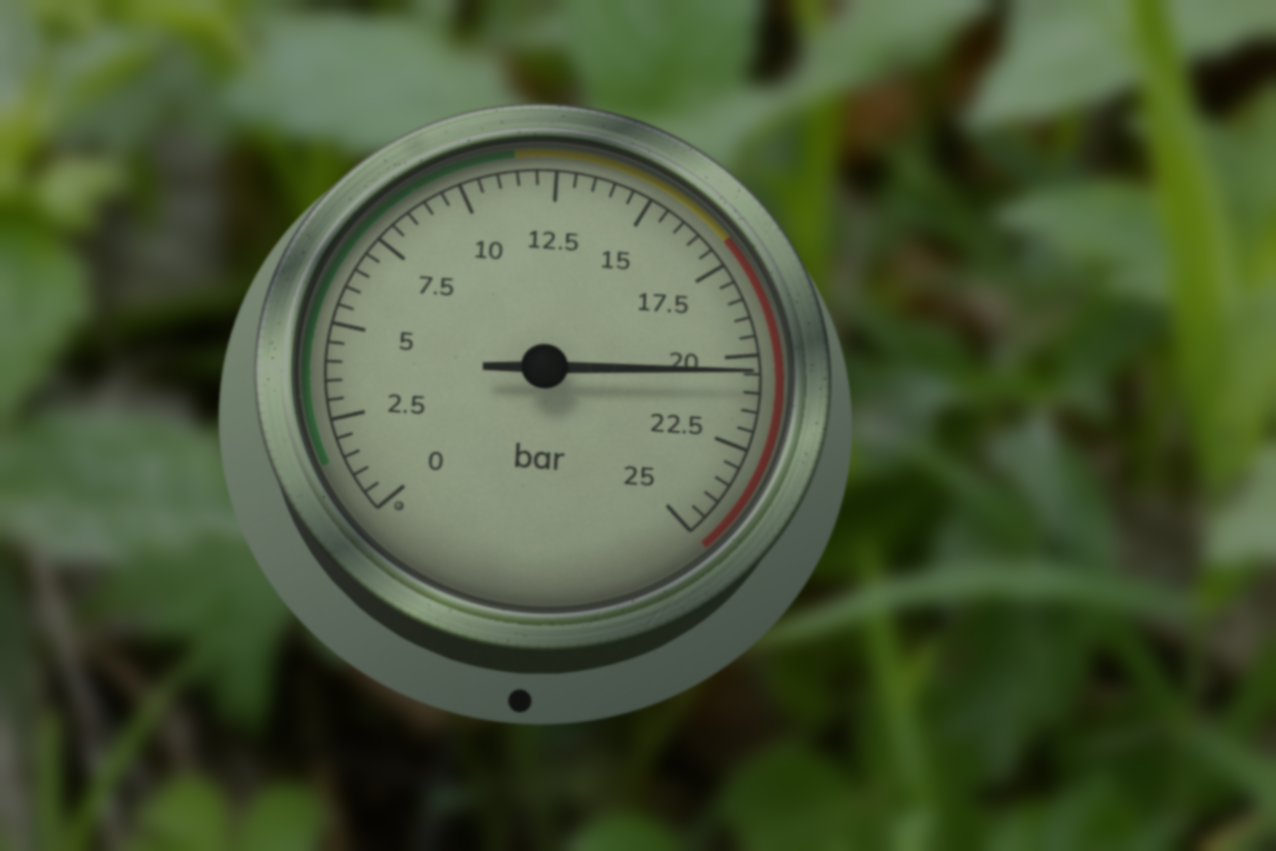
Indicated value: 20.5 bar
